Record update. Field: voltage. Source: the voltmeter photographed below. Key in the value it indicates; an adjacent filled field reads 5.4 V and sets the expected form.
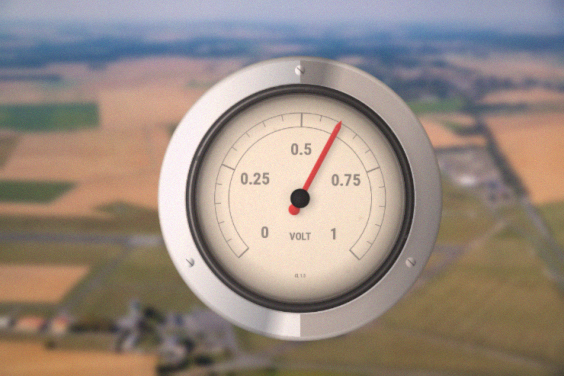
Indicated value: 0.6 V
